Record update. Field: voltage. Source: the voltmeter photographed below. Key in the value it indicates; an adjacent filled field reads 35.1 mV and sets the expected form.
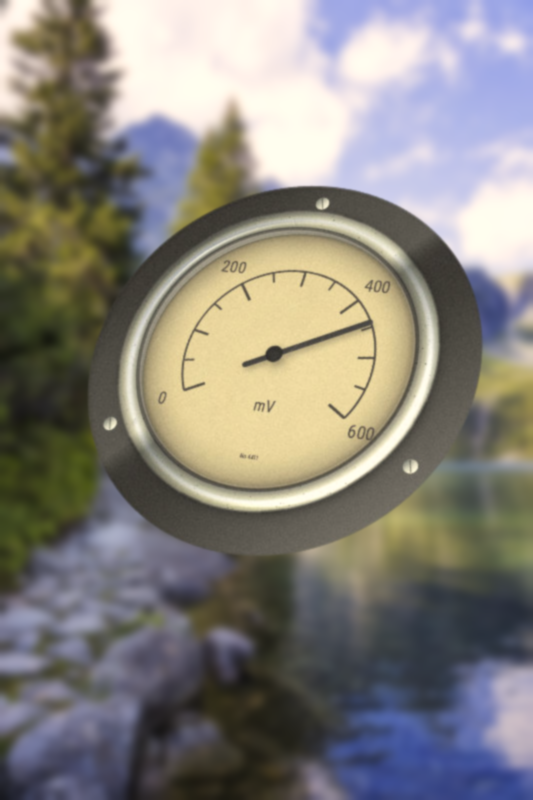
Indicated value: 450 mV
